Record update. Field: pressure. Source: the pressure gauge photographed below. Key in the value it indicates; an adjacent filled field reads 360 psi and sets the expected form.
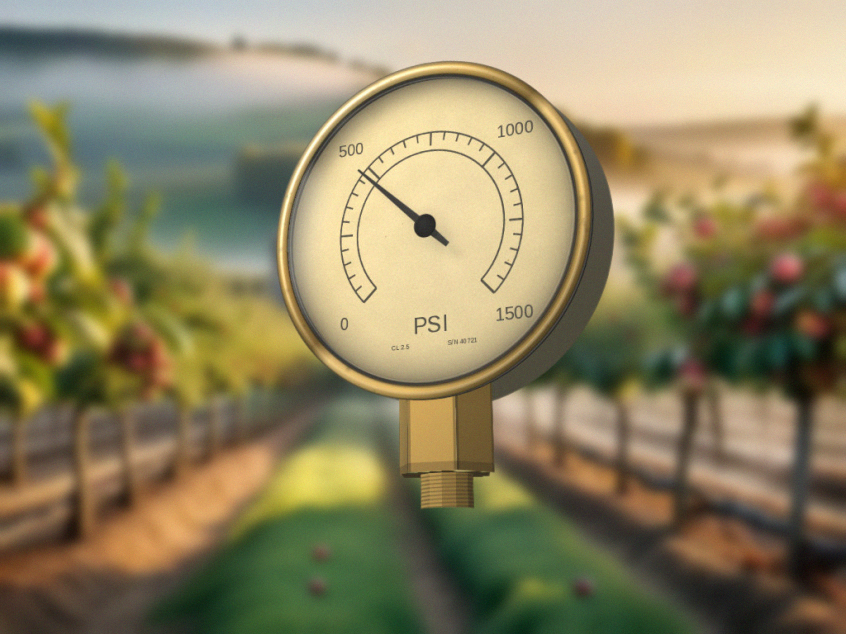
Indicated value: 475 psi
